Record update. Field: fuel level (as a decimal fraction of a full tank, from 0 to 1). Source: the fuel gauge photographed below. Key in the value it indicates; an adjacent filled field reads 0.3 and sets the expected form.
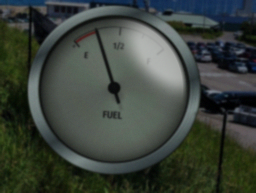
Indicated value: 0.25
